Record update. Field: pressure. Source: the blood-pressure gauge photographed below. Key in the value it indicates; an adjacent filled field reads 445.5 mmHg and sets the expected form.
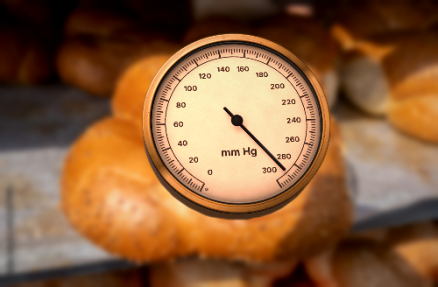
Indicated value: 290 mmHg
